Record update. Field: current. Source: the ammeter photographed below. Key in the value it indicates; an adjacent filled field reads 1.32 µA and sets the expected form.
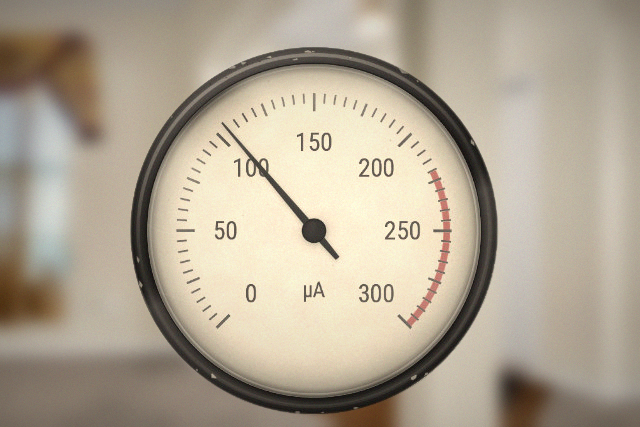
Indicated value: 105 µA
